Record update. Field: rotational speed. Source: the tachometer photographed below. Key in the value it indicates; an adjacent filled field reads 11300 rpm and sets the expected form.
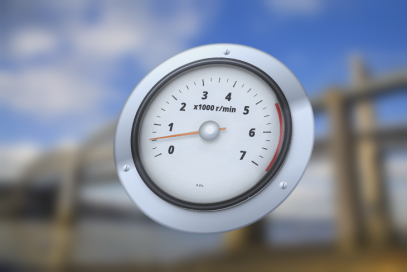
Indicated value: 500 rpm
